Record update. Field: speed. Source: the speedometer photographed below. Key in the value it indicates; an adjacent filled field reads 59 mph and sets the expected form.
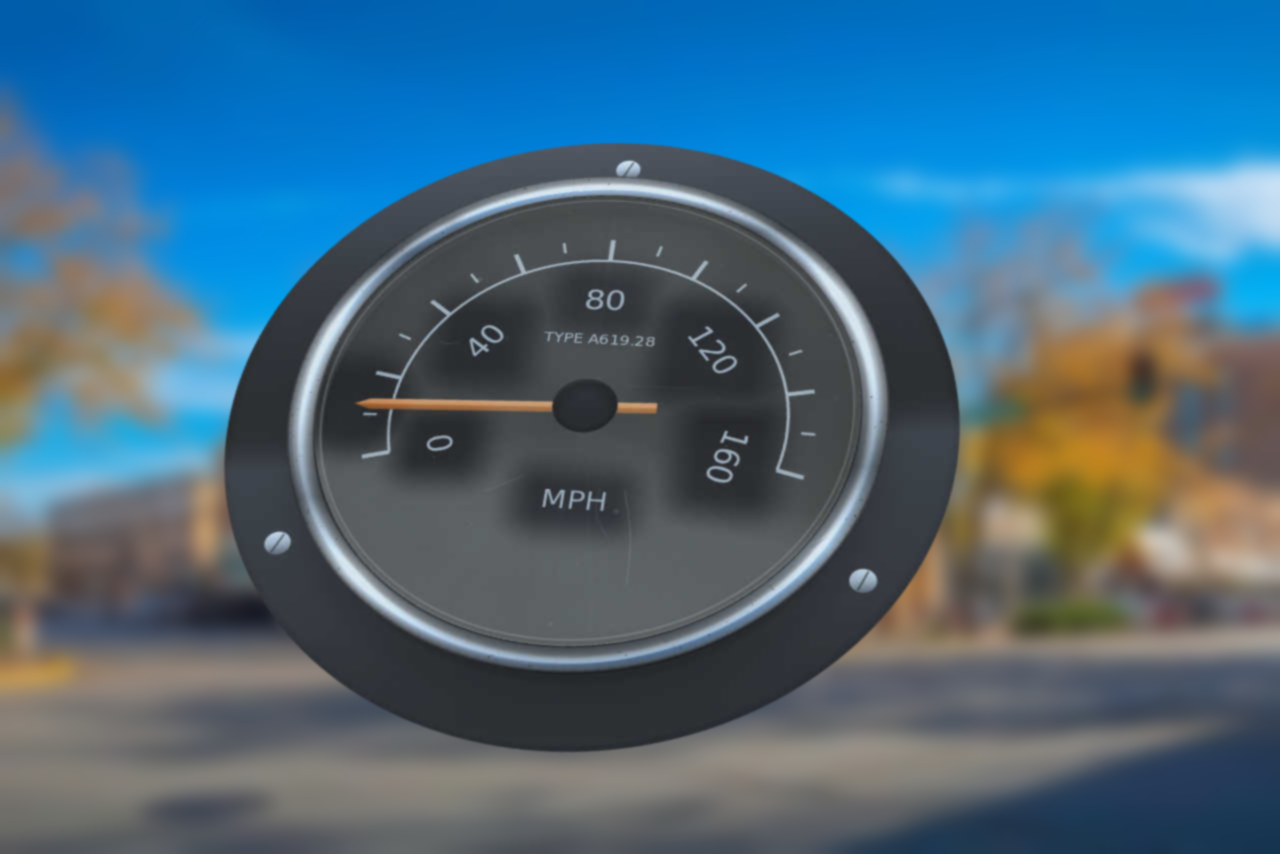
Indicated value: 10 mph
